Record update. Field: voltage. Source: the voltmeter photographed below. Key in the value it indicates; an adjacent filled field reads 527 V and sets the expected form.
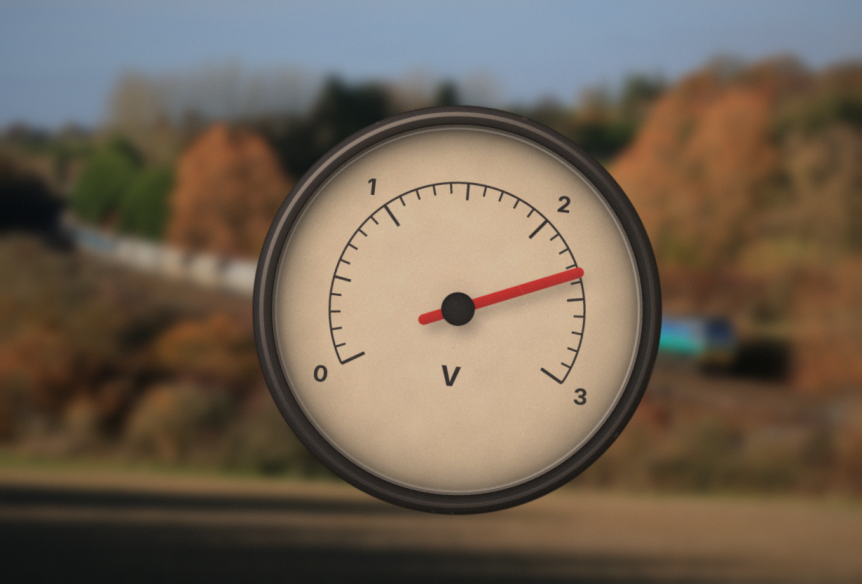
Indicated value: 2.35 V
